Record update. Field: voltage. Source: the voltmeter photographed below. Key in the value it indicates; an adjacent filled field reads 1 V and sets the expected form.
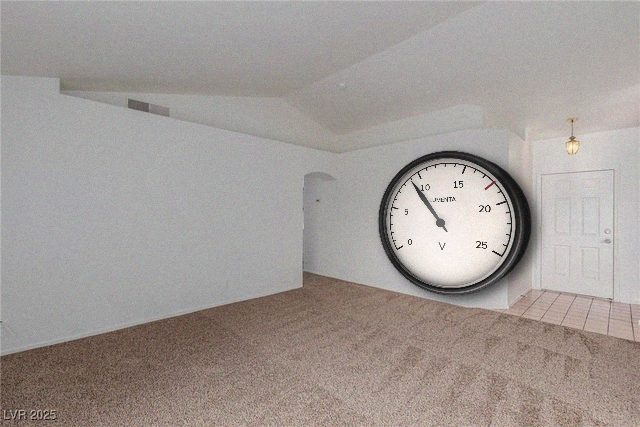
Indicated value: 9 V
